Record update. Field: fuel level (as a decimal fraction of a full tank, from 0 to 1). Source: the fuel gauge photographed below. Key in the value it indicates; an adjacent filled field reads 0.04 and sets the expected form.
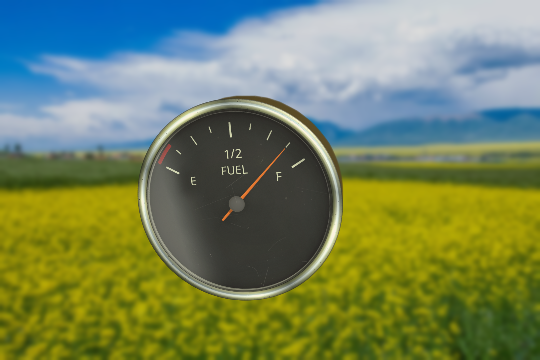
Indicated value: 0.875
